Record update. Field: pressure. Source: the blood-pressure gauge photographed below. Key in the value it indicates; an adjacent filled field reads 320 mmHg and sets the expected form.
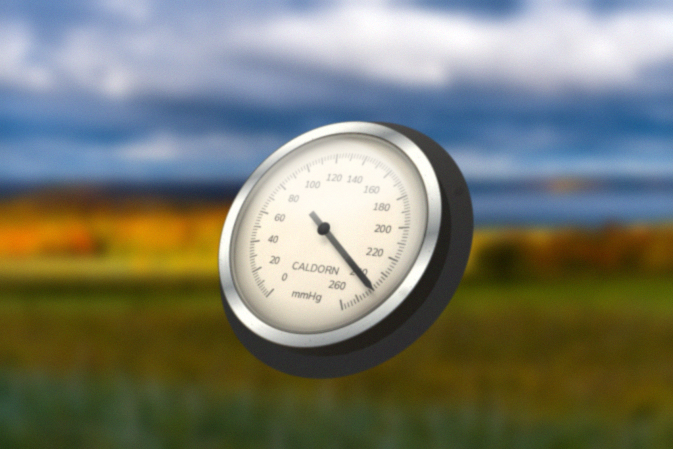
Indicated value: 240 mmHg
